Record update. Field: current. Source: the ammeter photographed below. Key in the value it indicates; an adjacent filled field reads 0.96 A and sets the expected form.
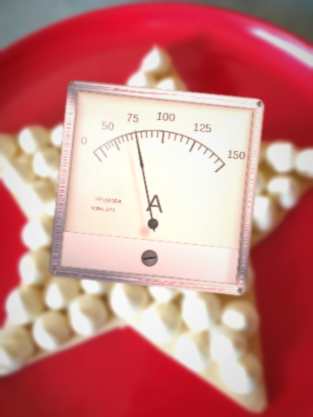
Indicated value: 75 A
